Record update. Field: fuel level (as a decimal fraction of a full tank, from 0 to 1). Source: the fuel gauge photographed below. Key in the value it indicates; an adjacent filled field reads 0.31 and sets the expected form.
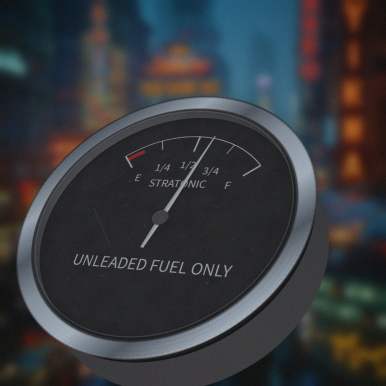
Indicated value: 0.625
